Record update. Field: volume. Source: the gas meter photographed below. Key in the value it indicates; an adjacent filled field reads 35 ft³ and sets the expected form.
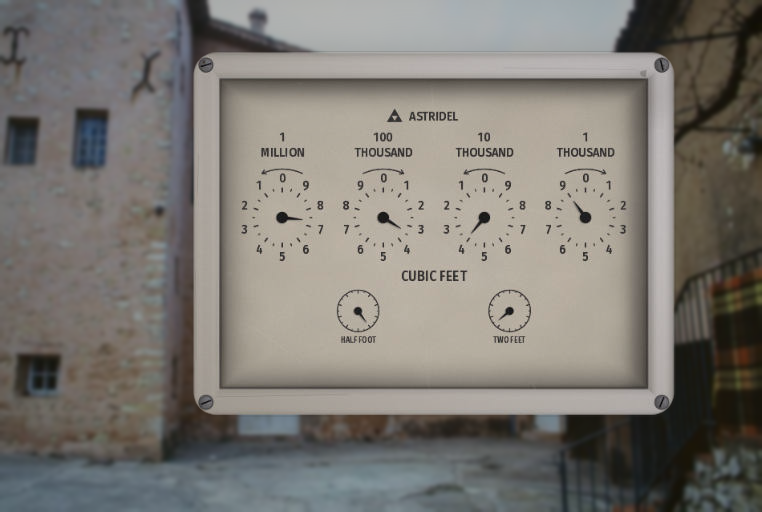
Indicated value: 733900 ft³
